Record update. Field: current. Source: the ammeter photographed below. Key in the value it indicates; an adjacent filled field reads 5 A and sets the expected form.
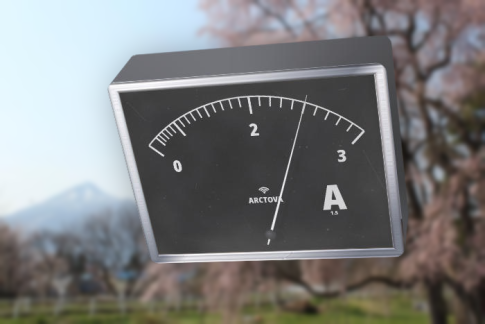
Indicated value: 2.5 A
